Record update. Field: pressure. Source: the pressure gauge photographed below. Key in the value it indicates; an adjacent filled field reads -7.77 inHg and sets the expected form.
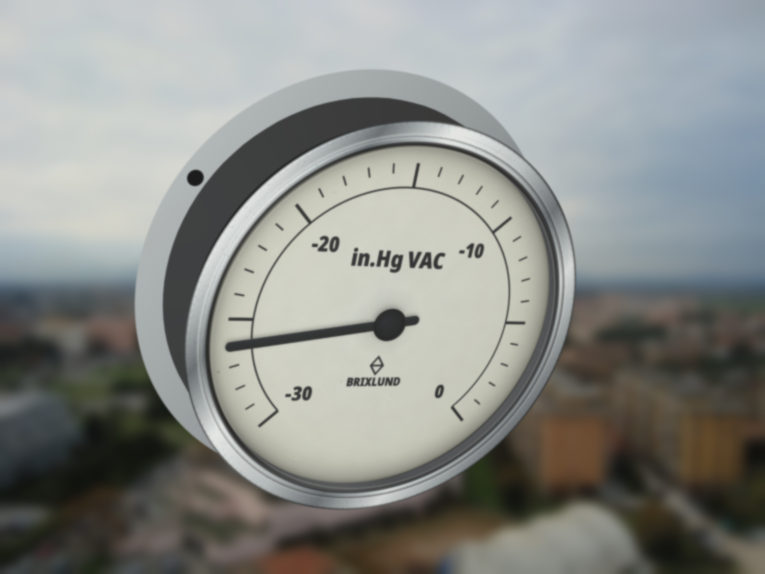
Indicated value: -26 inHg
